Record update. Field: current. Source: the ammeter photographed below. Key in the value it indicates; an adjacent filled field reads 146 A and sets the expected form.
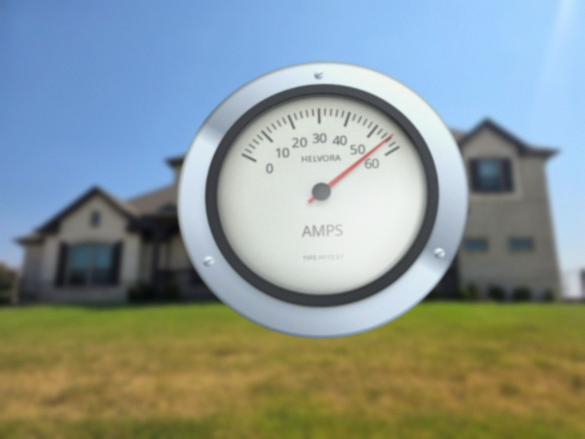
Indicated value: 56 A
